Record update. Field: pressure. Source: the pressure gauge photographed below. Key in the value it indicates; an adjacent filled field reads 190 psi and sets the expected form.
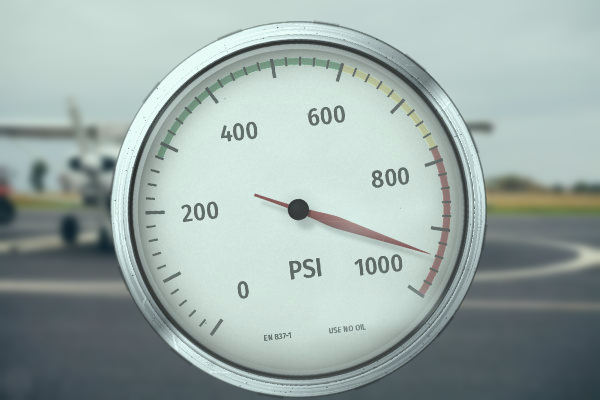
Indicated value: 940 psi
